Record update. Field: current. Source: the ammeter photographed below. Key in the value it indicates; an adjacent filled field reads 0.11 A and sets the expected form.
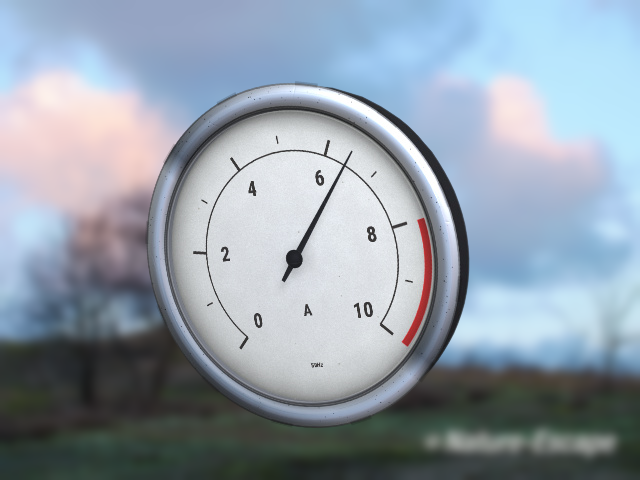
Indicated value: 6.5 A
